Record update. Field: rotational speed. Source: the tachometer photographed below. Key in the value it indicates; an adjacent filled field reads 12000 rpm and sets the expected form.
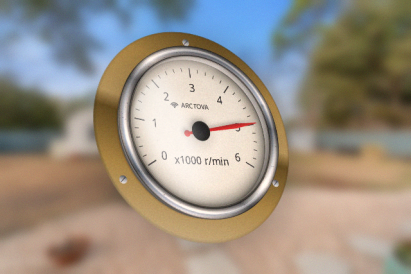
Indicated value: 5000 rpm
